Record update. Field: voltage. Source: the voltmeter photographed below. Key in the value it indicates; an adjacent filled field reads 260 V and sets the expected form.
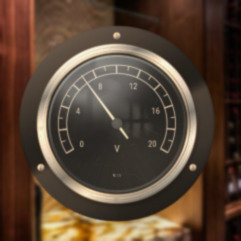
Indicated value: 7 V
